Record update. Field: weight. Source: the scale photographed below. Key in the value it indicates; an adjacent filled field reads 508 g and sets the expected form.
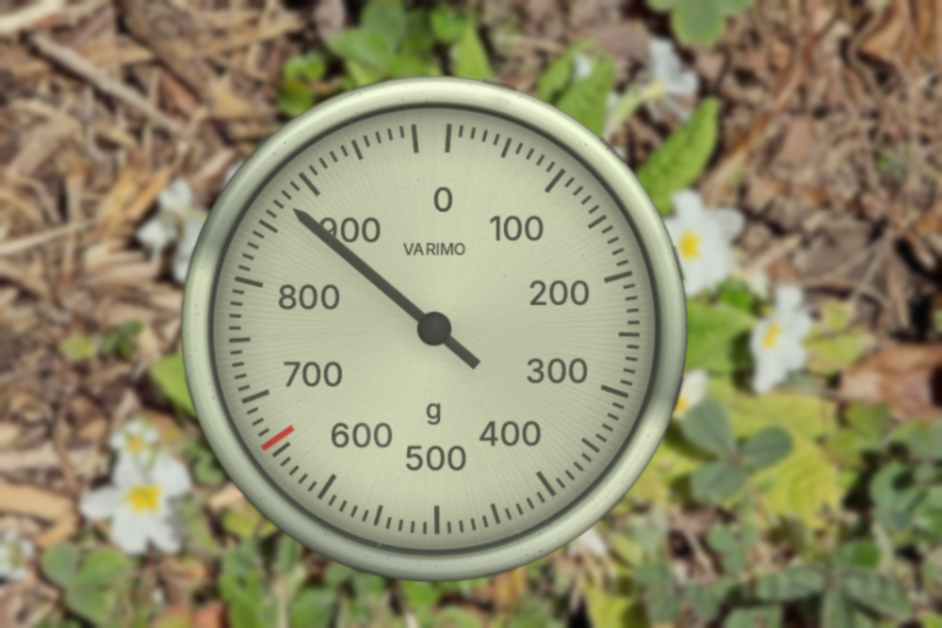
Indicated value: 875 g
